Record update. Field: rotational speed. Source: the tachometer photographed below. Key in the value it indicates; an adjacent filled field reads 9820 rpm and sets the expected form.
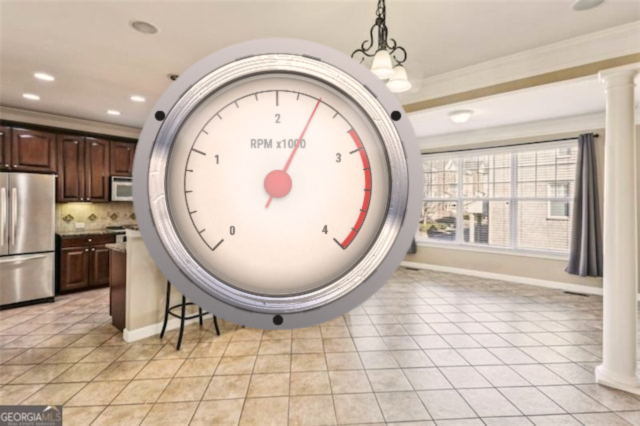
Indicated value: 2400 rpm
